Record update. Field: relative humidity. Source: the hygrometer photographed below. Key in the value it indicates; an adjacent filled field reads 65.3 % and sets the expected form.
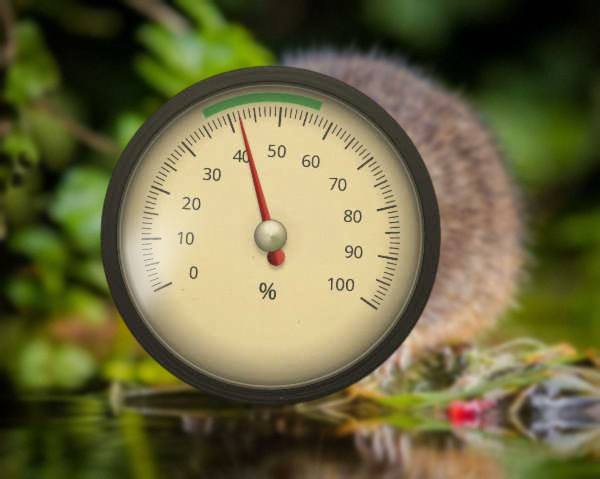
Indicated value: 42 %
